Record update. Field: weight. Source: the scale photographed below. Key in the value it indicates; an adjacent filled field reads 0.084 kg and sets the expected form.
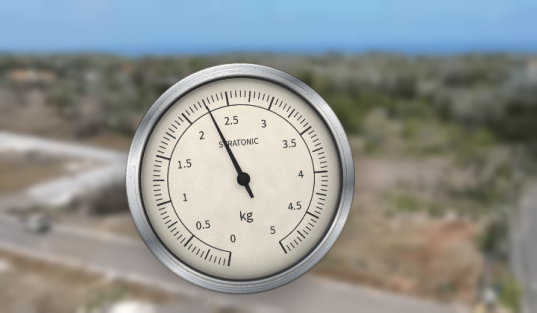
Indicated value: 2.25 kg
